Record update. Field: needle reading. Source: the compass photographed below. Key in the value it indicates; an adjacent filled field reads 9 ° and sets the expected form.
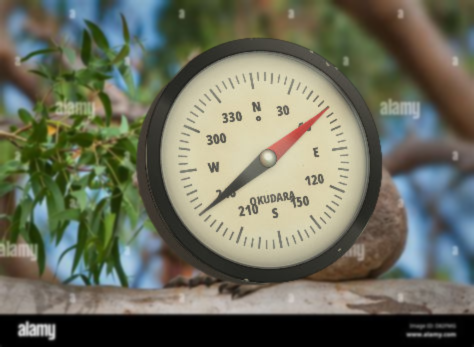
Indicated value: 60 °
